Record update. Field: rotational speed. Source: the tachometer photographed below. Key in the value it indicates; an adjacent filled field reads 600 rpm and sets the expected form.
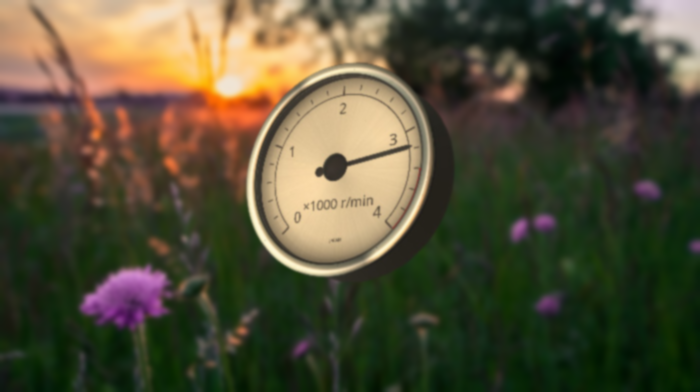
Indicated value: 3200 rpm
